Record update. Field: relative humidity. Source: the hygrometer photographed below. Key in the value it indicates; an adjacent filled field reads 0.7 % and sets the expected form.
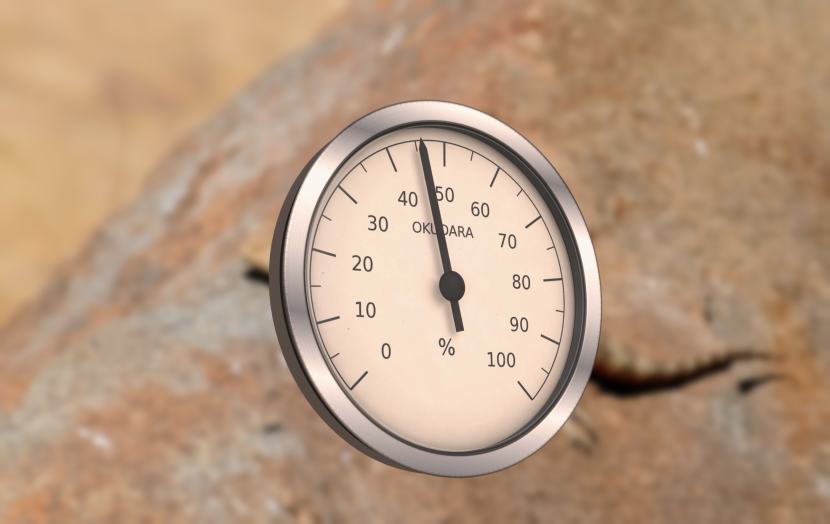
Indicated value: 45 %
